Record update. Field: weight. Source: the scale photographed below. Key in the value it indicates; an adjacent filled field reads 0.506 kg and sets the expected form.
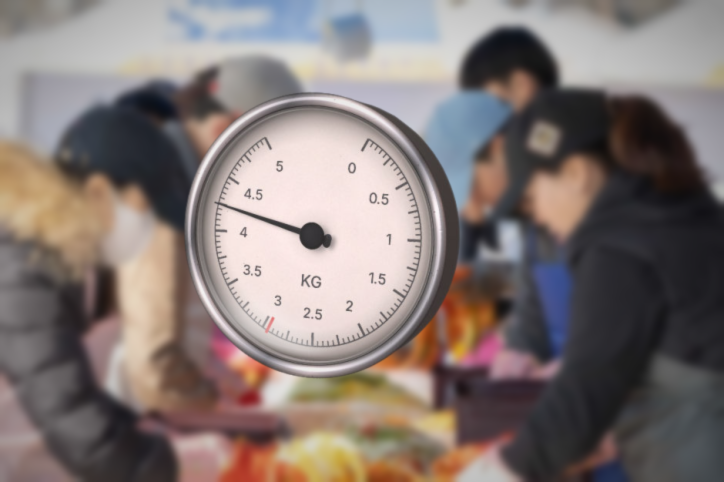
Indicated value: 4.25 kg
